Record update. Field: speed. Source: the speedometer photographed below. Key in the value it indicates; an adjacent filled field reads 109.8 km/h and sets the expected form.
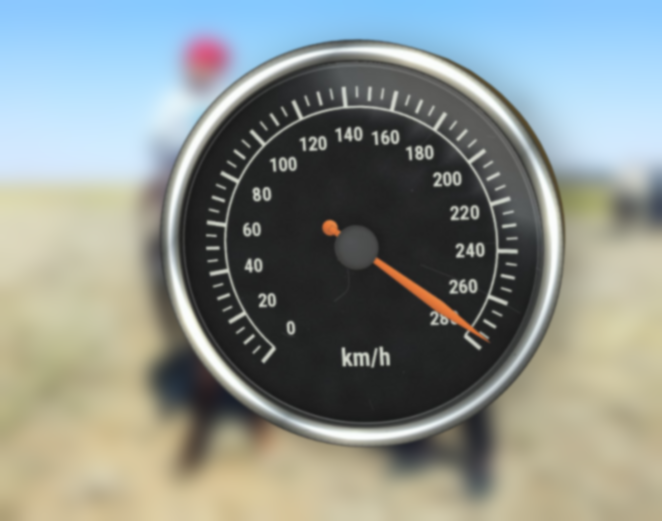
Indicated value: 275 km/h
